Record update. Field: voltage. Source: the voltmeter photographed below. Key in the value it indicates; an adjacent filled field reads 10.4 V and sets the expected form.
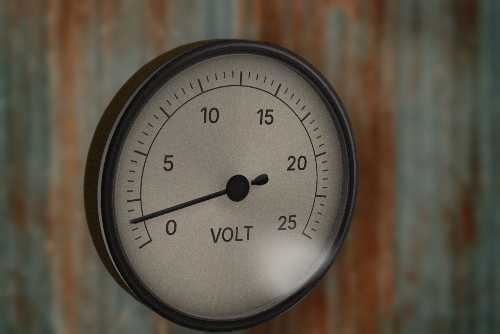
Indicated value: 1.5 V
